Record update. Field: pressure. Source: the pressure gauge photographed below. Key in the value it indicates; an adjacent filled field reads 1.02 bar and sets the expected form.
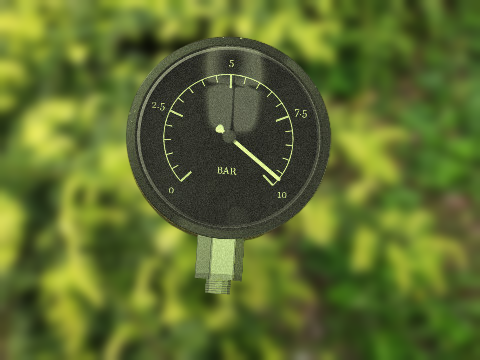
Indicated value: 9.75 bar
